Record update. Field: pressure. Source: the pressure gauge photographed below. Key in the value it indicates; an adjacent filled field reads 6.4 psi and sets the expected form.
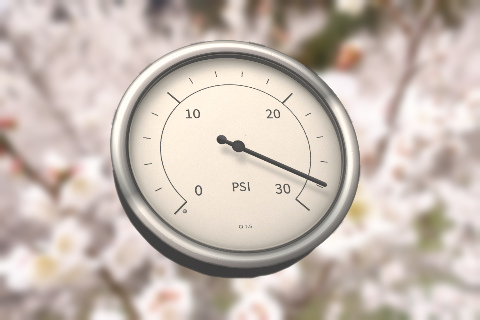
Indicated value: 28 psi
